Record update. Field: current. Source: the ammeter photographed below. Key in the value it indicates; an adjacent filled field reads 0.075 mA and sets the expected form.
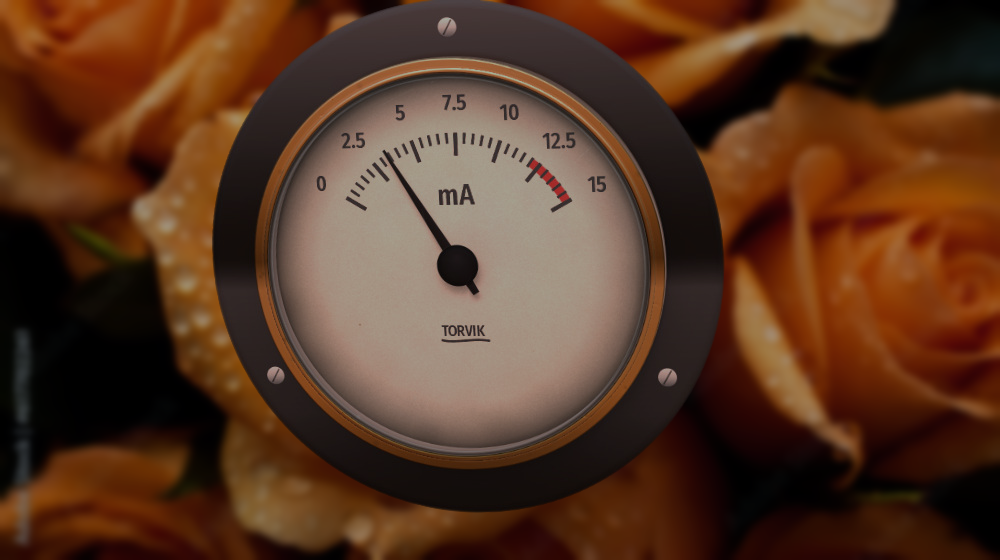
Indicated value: 3.5 mA
